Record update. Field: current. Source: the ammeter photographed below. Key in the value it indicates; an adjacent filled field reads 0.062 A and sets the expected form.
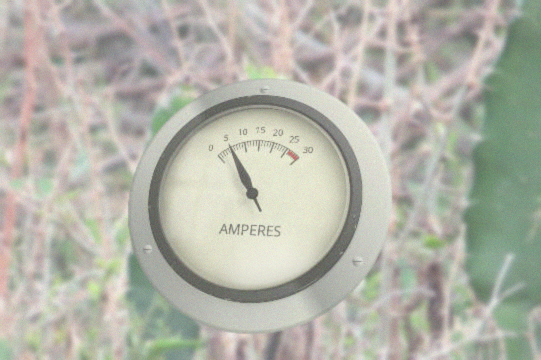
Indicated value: 5 A
